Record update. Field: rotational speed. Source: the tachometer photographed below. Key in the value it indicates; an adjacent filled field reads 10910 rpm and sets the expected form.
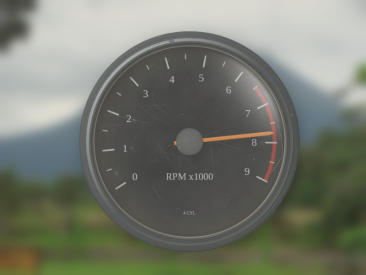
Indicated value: 7750 rpm
